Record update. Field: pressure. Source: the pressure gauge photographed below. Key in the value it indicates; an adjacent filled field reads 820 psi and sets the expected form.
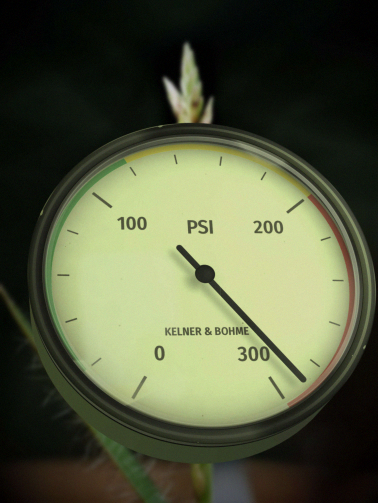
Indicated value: 290 psi
